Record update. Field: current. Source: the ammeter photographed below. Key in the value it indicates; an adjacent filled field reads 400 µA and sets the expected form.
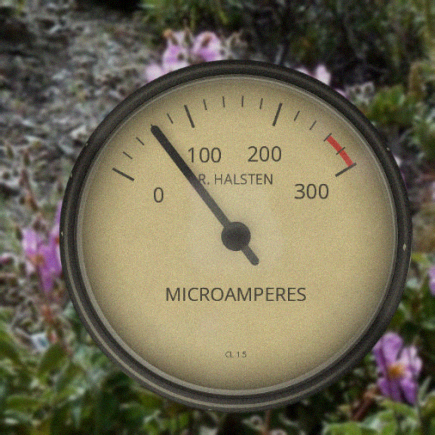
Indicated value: 60 µA
